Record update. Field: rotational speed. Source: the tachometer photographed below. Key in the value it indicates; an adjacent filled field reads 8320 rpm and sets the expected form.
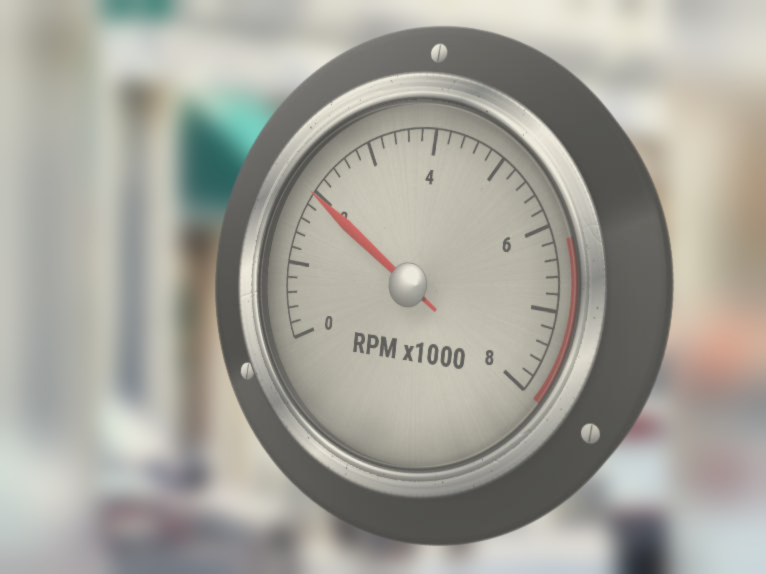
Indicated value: 2000 rpm
